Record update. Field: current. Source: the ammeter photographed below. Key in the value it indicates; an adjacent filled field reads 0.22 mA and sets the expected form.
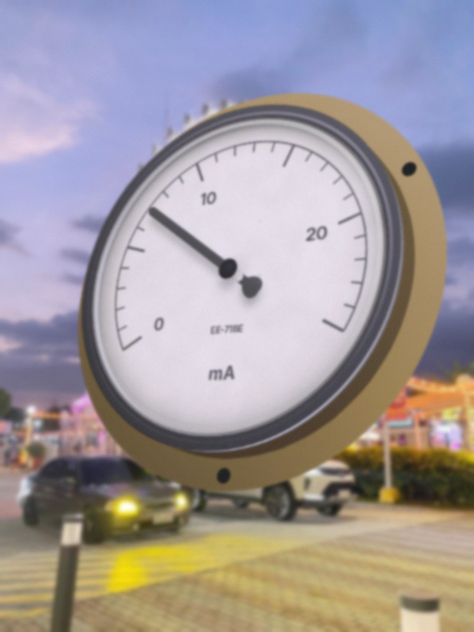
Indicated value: 7 mA
